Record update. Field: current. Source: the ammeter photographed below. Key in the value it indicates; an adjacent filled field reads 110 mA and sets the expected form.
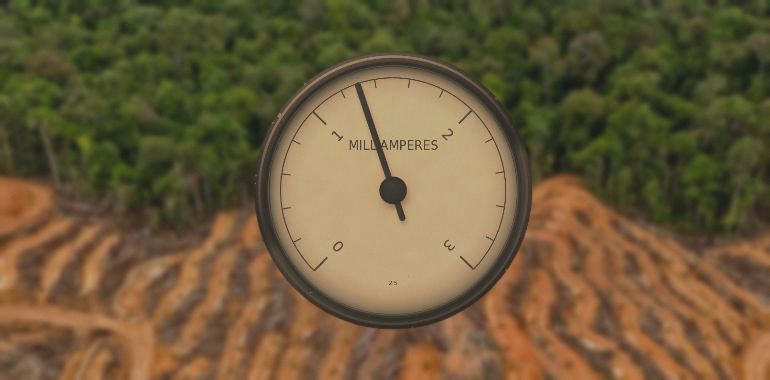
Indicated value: 1.3 mA
